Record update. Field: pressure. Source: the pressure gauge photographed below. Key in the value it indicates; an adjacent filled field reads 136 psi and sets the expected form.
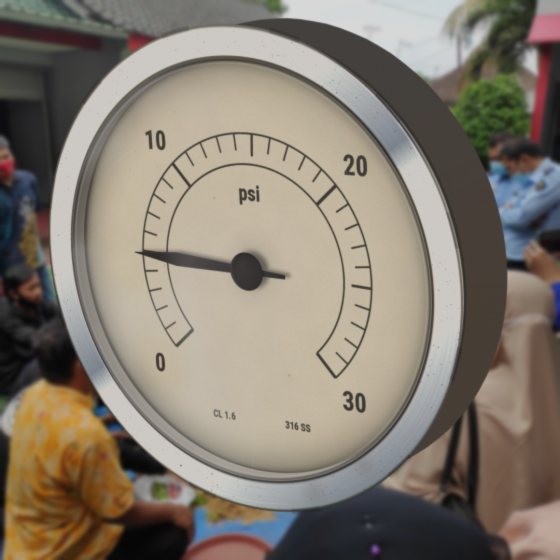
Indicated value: 5 psi
